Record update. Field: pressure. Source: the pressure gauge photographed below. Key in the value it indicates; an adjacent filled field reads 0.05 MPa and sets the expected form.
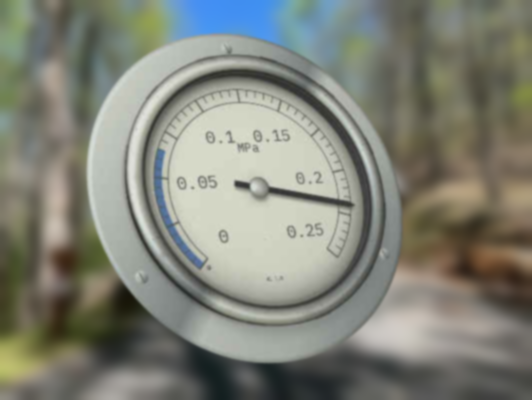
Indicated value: 0.22 MPa
